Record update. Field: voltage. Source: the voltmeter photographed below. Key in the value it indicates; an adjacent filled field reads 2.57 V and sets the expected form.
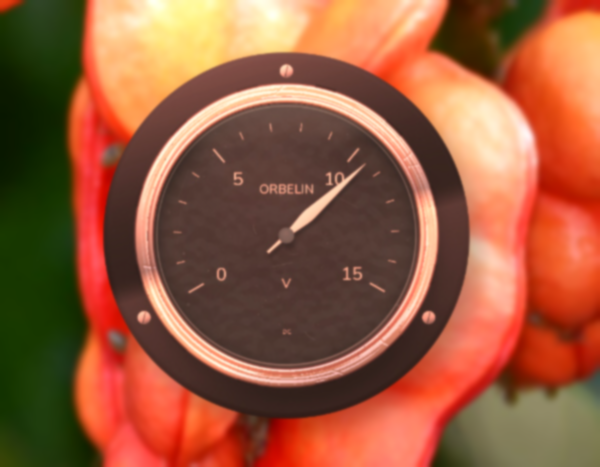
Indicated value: 10.5 V
